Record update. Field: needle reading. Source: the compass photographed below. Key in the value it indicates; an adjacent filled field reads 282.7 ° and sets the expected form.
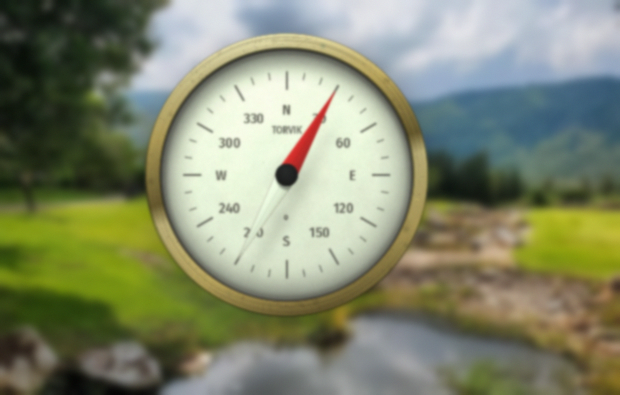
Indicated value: 30 °
